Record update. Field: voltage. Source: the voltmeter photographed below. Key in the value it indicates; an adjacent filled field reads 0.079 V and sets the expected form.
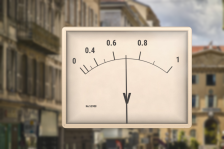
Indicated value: 0.7 V
